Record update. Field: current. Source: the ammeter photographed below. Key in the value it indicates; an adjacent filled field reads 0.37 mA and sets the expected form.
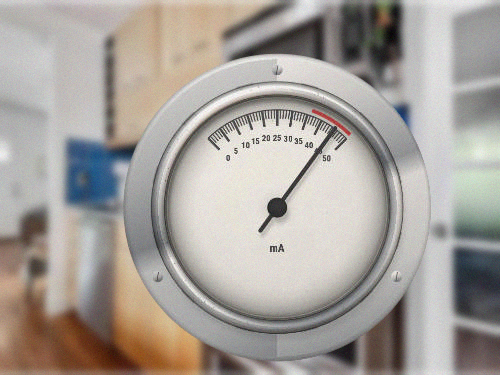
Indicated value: 45 mA
